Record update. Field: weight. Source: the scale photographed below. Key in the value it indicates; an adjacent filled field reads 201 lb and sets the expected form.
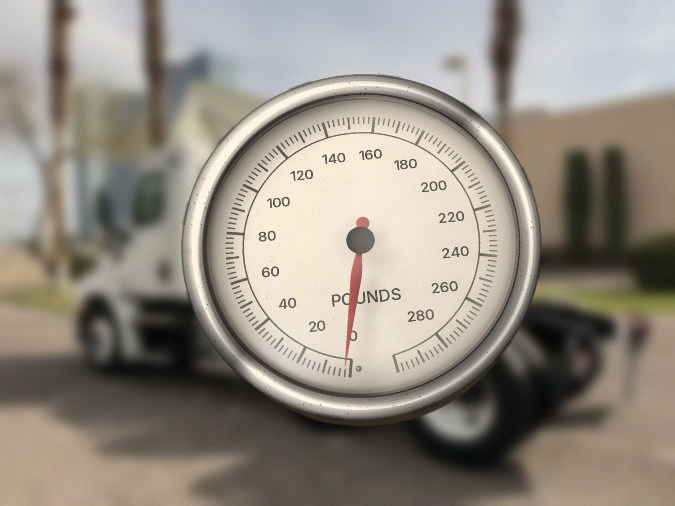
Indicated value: 2 lb
